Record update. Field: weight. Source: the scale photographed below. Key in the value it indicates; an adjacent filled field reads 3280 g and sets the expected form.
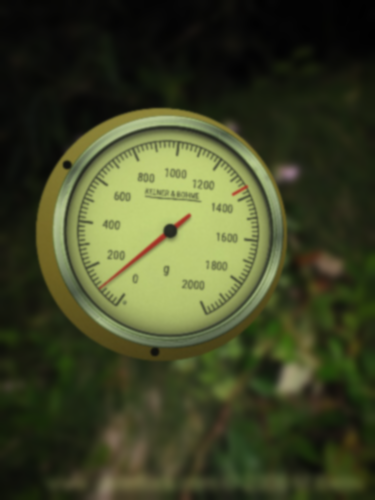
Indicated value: 100 g
